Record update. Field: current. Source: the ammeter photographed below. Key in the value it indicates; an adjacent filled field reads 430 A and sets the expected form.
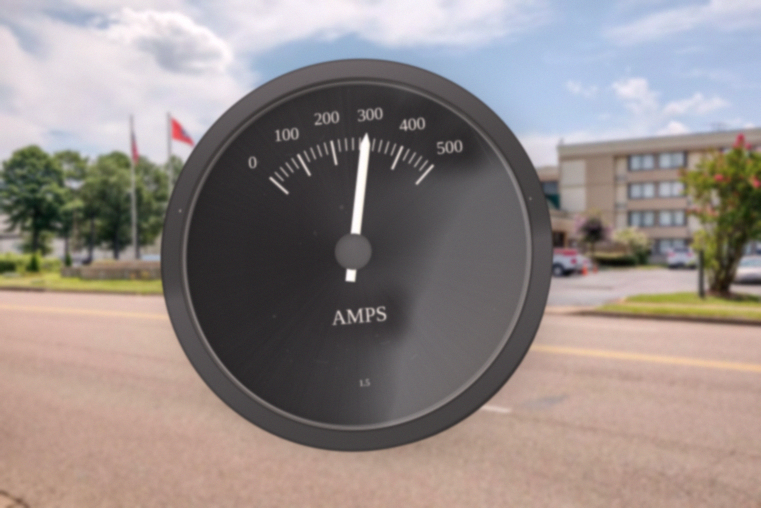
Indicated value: 300 A
